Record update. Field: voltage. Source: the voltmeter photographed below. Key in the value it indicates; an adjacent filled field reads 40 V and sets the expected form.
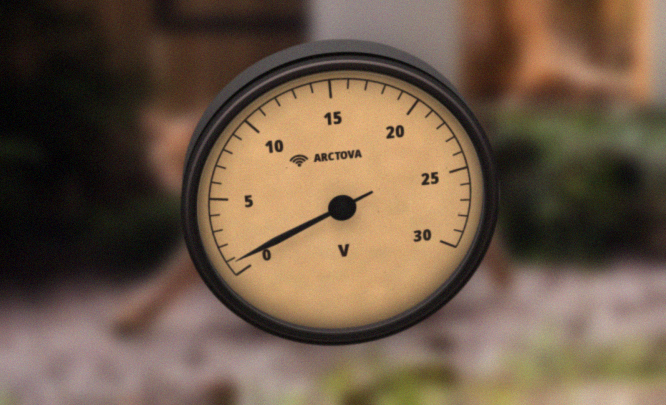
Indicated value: 1 V
